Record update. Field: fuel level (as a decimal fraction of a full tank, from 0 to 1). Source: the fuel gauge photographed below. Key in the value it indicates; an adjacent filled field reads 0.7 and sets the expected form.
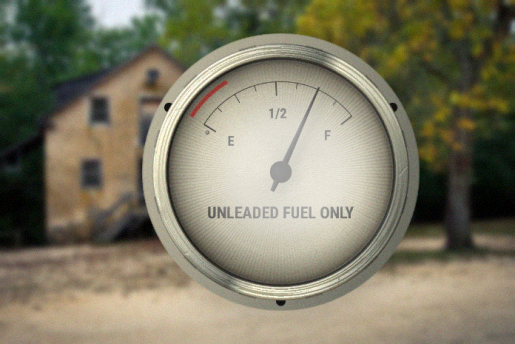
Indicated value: 0.75
